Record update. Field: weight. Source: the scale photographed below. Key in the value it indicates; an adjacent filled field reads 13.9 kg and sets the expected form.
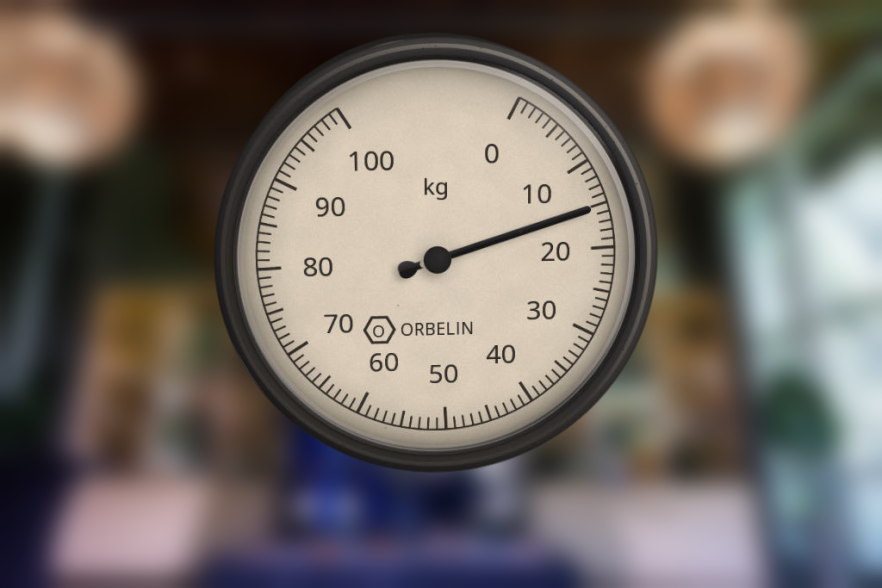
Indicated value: 15 kg
